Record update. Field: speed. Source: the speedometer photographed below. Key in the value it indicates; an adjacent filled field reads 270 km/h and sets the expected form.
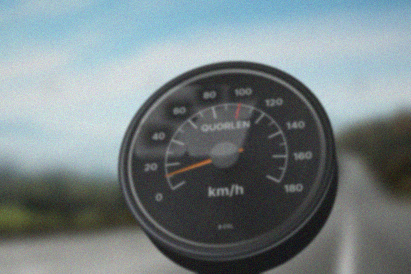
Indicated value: 10 km/h
